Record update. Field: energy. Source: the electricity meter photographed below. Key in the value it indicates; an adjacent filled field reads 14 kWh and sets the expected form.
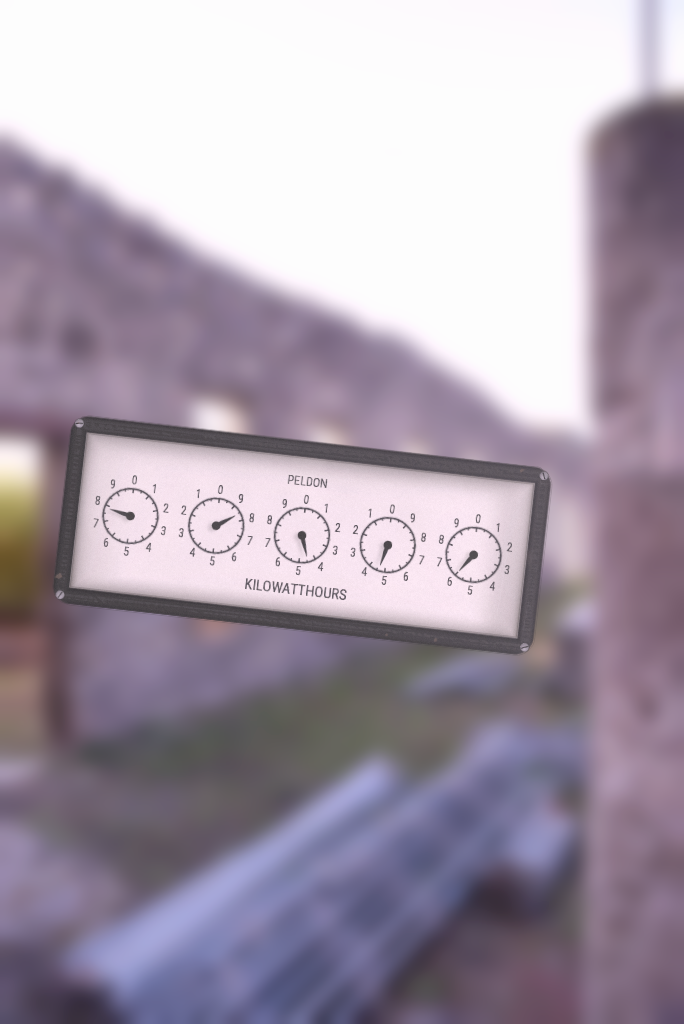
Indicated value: 78446 kWh
